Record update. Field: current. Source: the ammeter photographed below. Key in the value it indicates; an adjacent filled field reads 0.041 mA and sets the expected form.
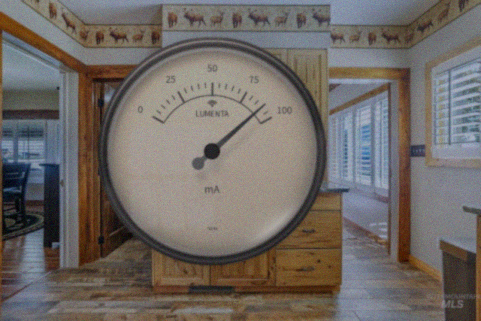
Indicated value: 90 mA
